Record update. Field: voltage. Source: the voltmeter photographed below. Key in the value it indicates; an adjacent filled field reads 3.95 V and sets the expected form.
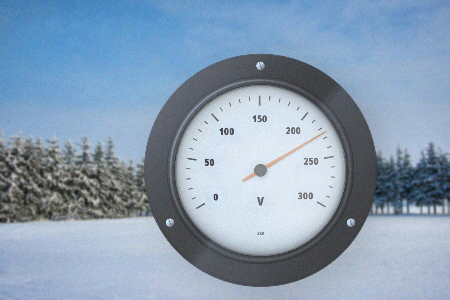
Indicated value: 225 V
